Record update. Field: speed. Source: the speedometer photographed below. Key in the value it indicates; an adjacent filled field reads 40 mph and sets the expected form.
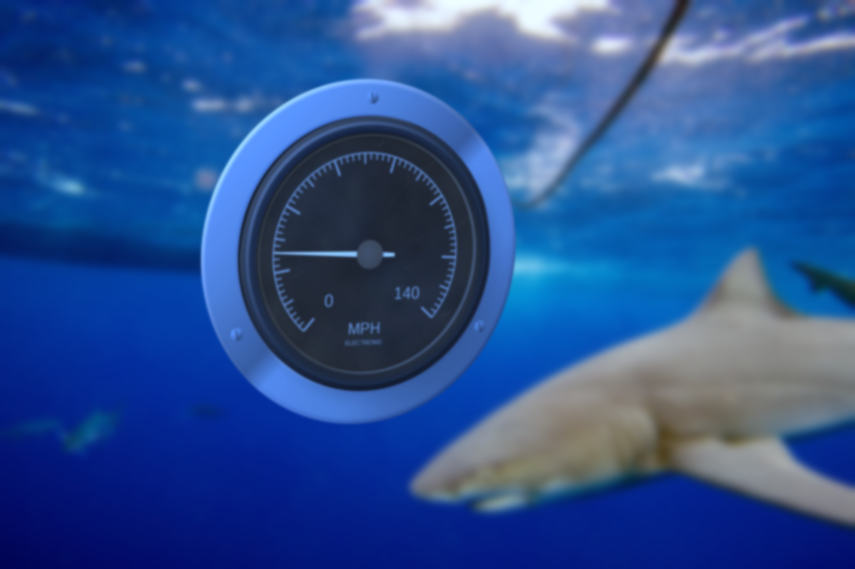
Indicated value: 26 mph
